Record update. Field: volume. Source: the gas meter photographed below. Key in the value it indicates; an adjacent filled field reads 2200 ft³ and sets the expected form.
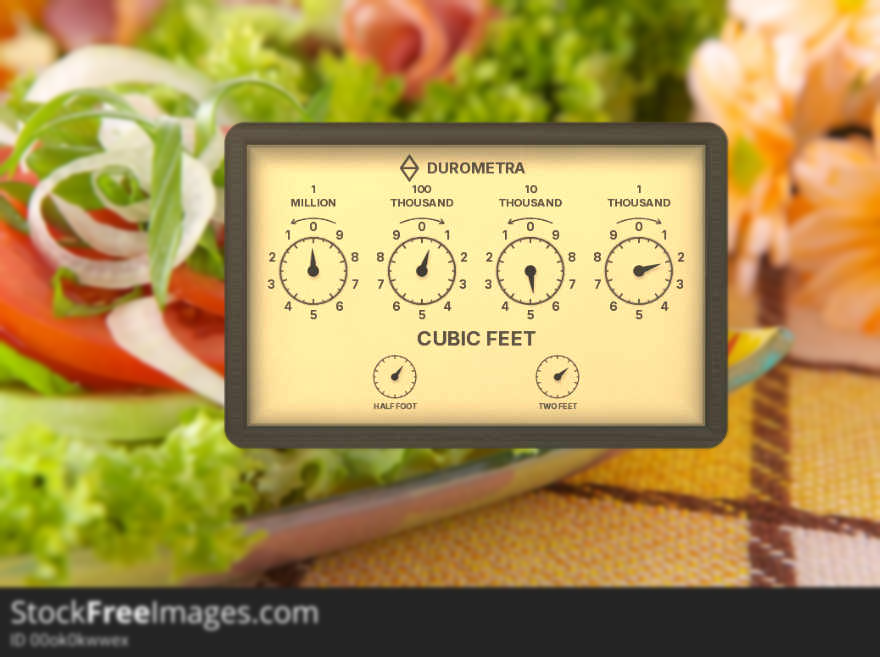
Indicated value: 5200 ft³
